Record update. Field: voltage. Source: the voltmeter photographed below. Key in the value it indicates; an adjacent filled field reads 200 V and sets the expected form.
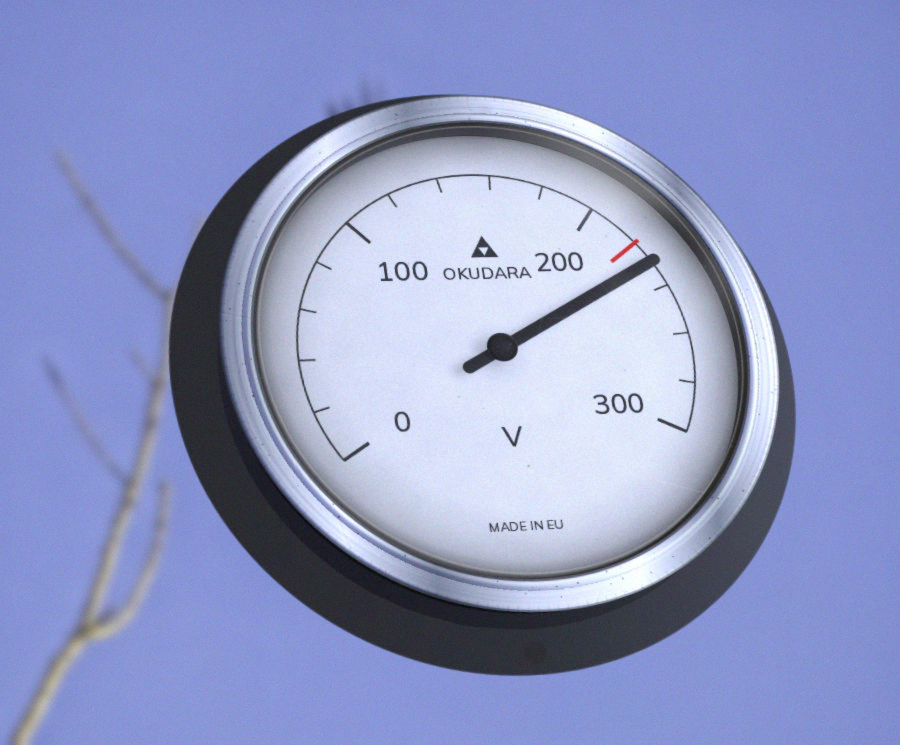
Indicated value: 230 V
